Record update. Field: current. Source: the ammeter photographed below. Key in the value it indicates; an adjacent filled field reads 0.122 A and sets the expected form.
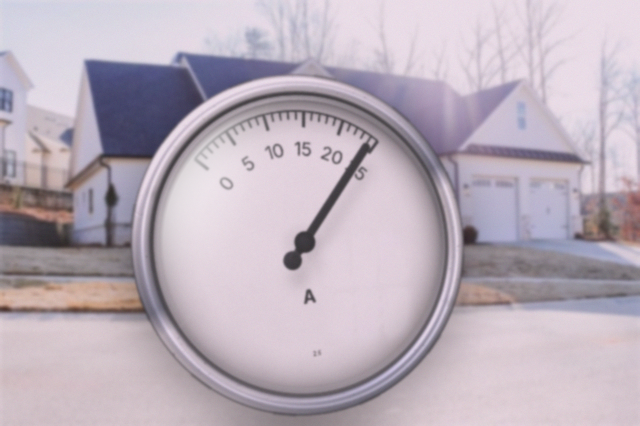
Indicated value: 24 A
